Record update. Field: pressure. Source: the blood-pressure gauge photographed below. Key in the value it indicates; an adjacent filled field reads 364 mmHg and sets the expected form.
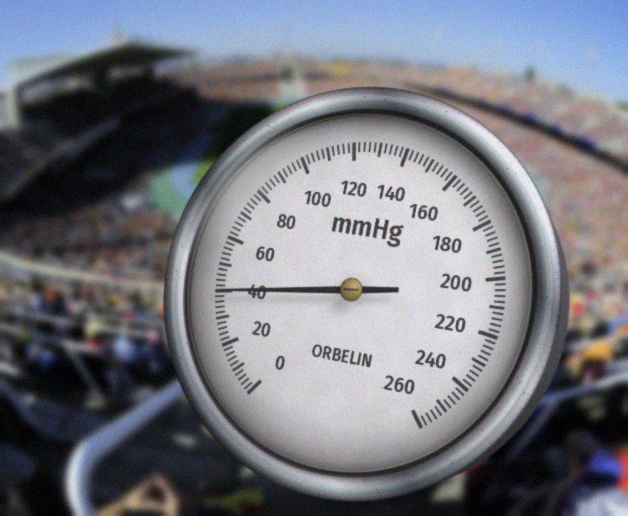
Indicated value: 40 mmHg
